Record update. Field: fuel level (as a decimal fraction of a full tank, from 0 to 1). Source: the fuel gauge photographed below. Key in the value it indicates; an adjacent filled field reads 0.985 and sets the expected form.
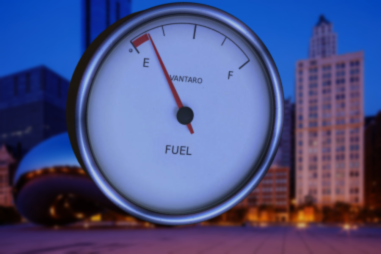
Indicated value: 0.125
